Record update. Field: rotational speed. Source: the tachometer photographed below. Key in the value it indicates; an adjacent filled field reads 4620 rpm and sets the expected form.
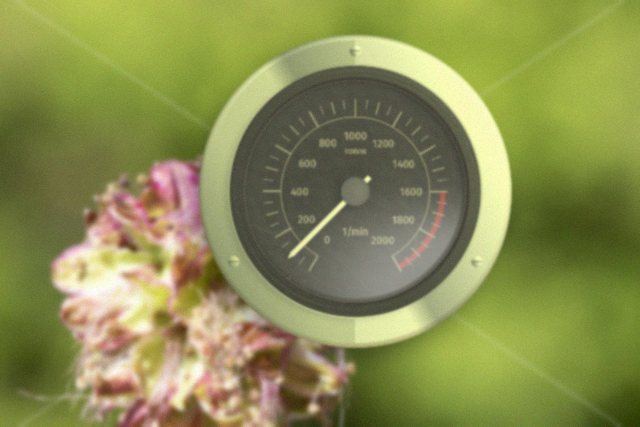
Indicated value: 100 rpm
